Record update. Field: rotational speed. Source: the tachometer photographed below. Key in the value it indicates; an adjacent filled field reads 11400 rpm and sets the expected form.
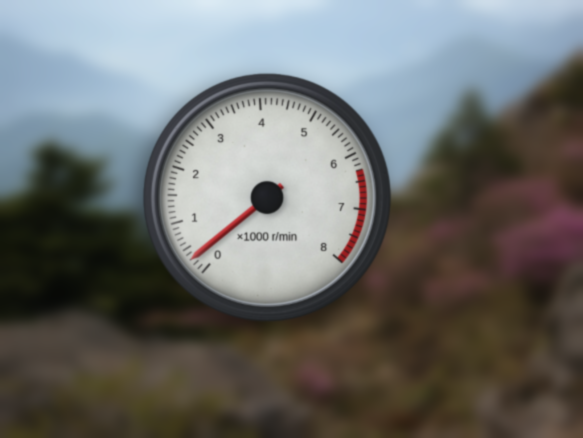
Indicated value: 300 rpm
